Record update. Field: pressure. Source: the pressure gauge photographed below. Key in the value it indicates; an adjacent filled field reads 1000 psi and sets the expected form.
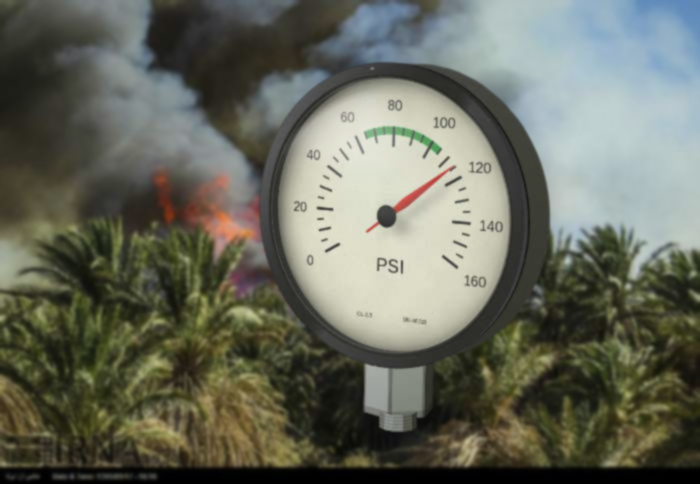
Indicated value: 115 psi
